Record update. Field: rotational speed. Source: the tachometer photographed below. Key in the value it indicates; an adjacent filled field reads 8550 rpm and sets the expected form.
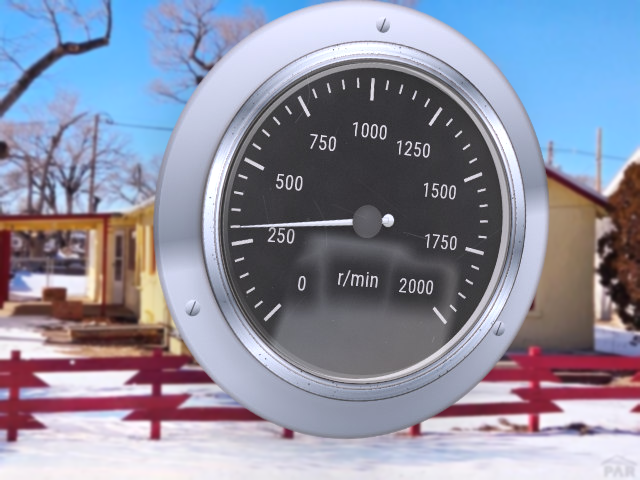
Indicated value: 300 rpm
